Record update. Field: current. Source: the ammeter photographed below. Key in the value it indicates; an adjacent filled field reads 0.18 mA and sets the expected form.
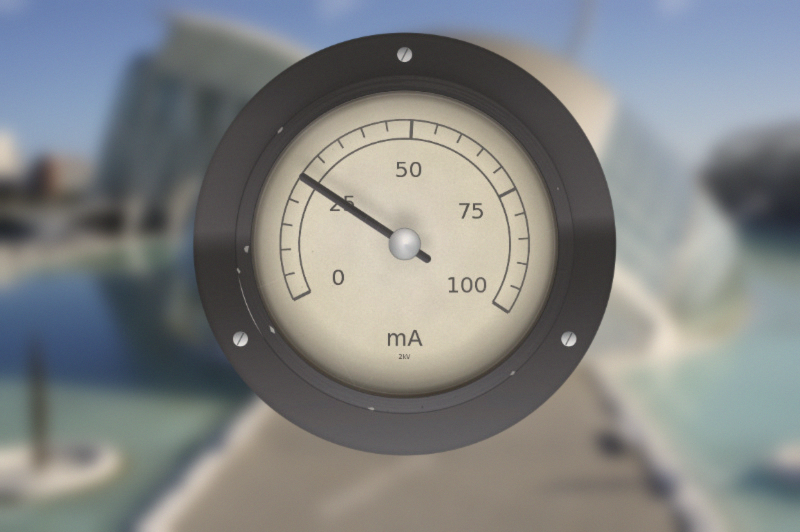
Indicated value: 25 mA
